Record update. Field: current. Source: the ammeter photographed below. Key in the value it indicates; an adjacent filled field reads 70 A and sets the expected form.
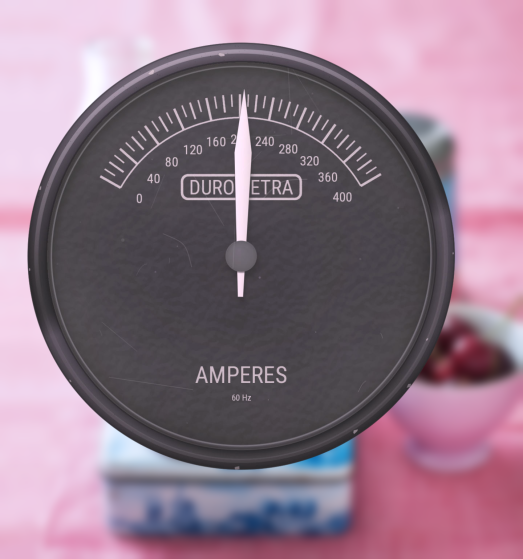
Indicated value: 205 A
